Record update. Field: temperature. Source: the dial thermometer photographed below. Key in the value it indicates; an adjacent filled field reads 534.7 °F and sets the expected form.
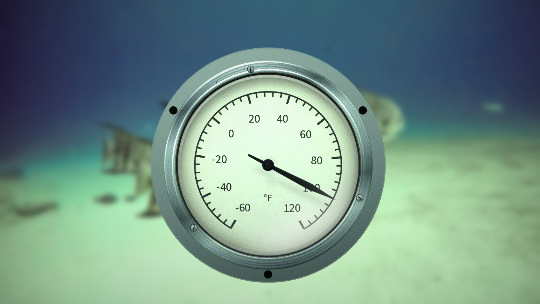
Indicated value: 100 °F
